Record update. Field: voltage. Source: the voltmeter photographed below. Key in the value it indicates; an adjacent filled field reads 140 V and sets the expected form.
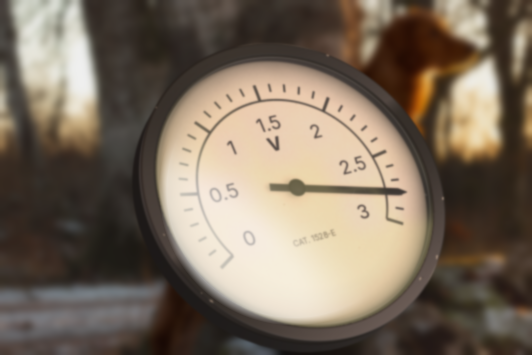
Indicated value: 2.8 V
